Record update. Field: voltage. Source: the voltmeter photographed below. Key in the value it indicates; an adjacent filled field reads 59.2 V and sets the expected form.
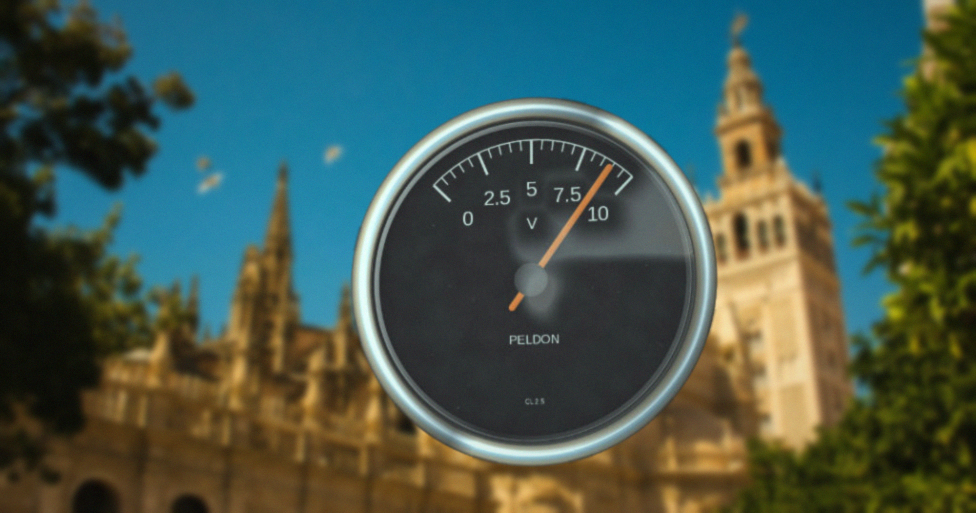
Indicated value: 9 V
